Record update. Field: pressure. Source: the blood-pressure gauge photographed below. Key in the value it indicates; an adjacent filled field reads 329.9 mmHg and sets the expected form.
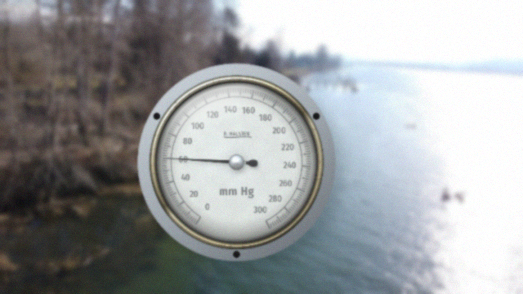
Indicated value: 60 mmHg
